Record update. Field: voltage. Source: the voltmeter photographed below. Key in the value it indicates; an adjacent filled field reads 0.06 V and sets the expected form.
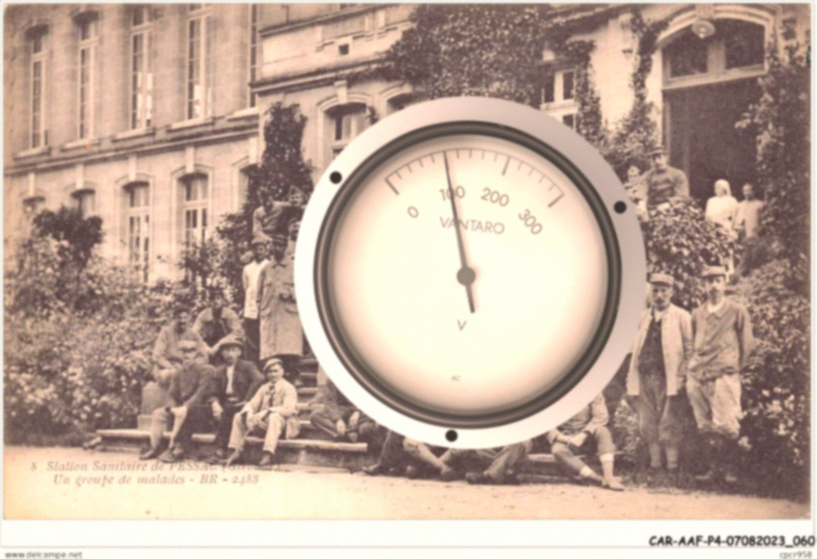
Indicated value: 100 V
